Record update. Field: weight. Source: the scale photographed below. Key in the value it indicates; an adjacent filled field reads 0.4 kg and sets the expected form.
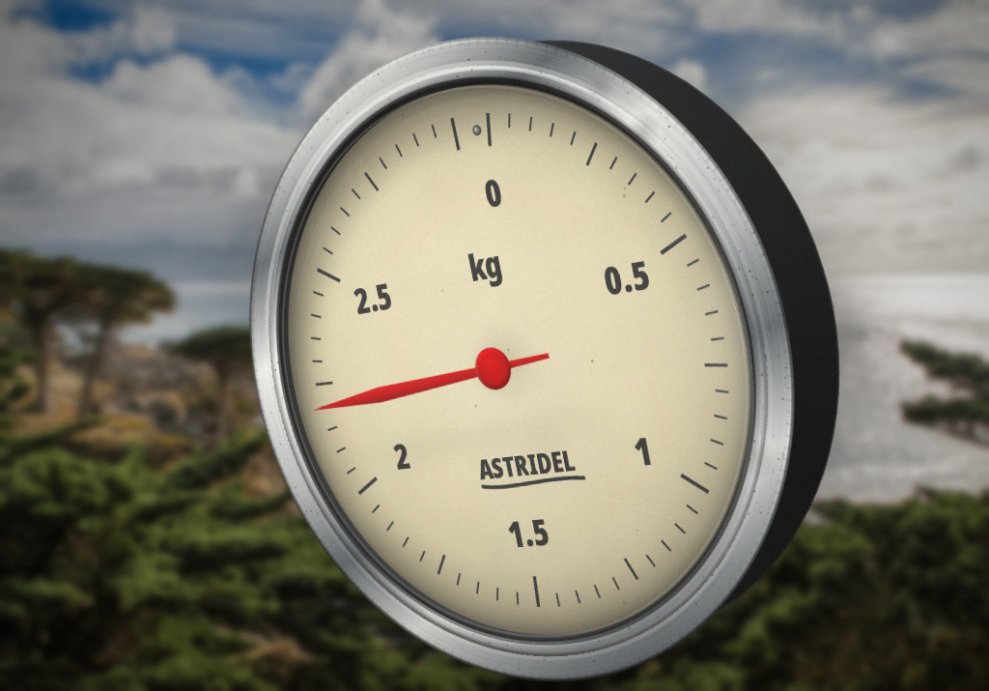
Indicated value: 2.2 kg
